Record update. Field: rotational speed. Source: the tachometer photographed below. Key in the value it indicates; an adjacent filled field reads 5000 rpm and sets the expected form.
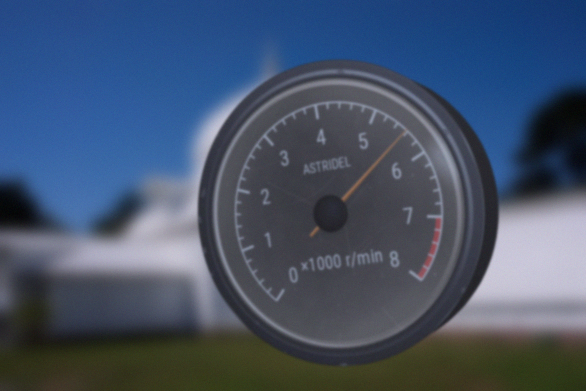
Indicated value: 5600 rpm
